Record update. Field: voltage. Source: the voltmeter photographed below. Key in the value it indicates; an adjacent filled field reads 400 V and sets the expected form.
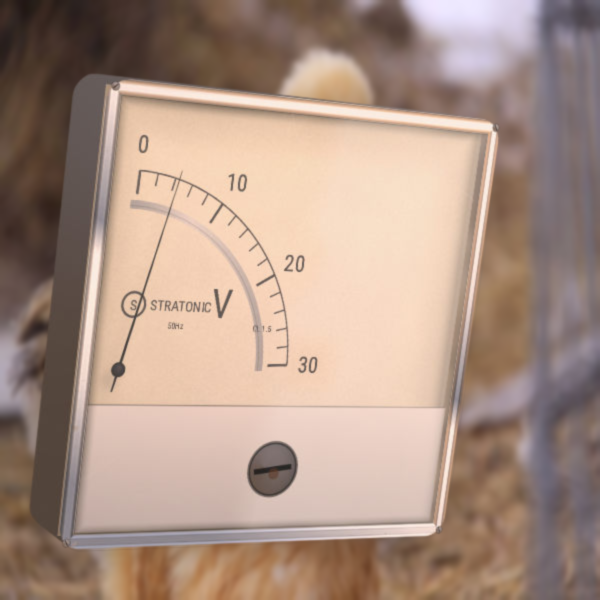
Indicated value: 4 V
